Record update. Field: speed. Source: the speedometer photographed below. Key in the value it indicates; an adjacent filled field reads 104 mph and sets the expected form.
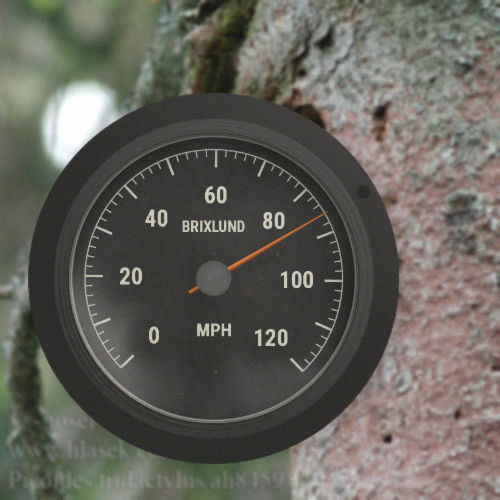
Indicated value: 86 mph
